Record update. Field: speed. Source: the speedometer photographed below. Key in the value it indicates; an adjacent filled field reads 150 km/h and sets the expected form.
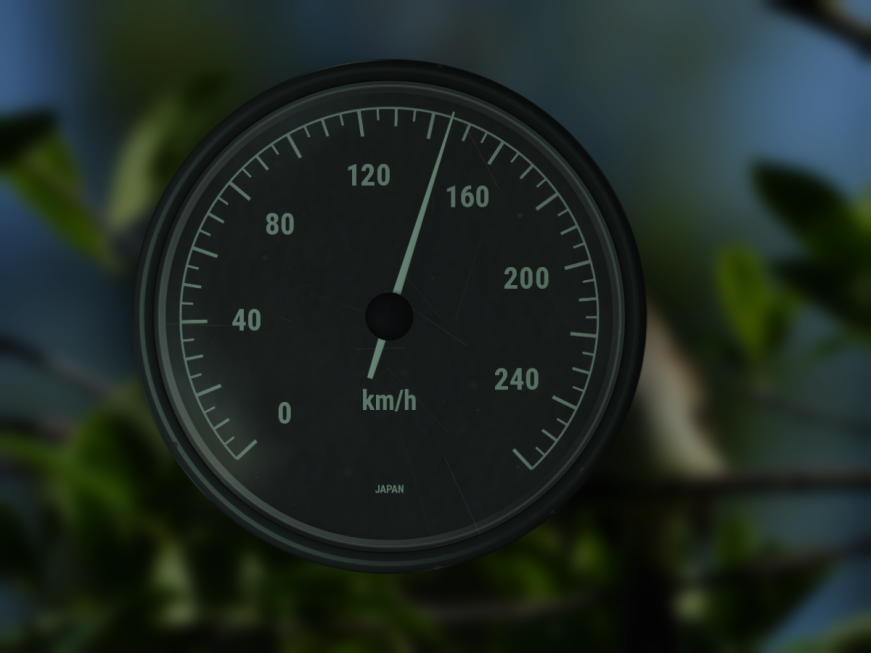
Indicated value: 145 km/h
